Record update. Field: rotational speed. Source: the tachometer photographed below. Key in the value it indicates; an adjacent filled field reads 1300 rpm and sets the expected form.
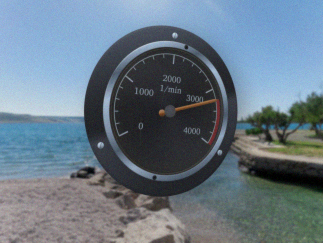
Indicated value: 3200 rpm
